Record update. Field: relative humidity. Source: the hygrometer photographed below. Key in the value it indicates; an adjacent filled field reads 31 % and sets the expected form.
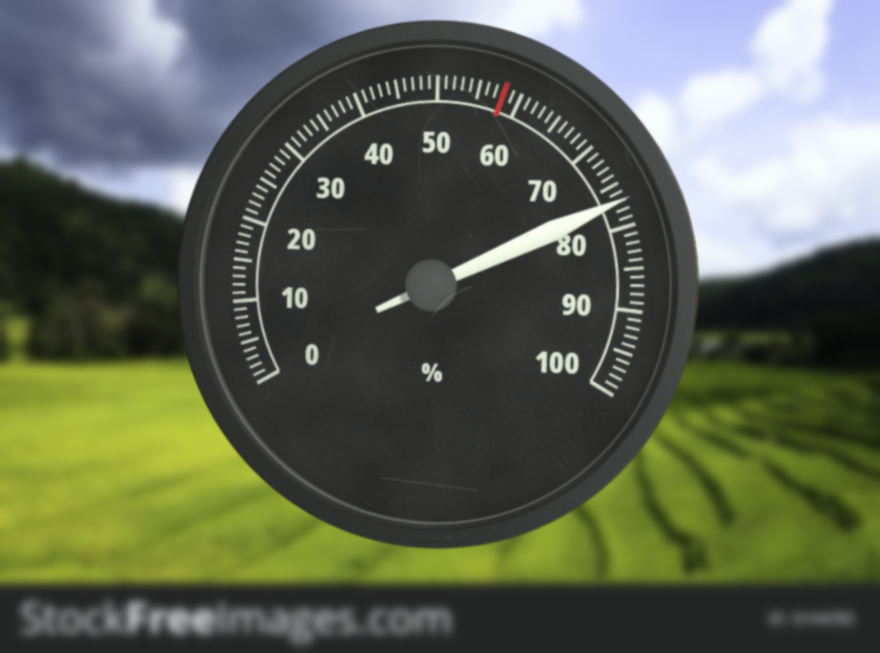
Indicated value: 77 %
